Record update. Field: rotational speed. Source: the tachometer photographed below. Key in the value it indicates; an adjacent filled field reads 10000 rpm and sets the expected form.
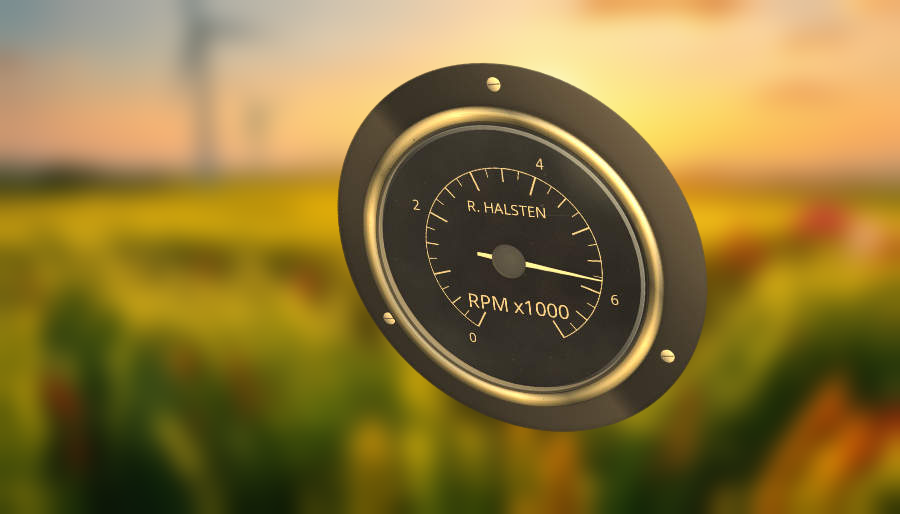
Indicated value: 5750 rpm
